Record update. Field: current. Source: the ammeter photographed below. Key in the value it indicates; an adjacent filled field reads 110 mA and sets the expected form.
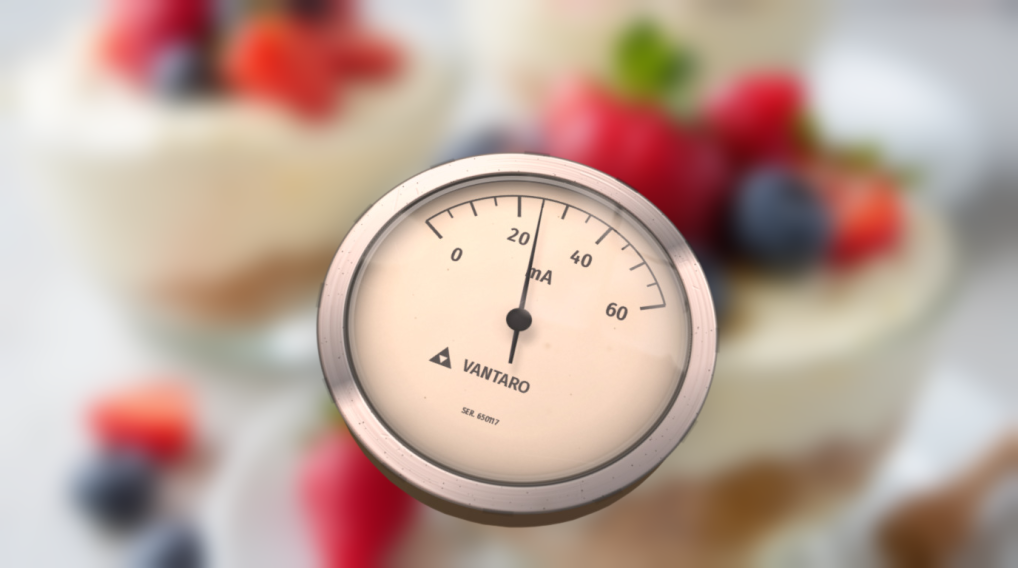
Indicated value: 25 mA
